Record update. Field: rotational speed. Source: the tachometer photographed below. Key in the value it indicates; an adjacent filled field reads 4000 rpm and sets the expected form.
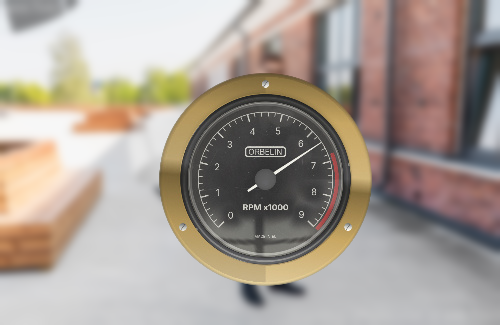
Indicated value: 6400 rpm
